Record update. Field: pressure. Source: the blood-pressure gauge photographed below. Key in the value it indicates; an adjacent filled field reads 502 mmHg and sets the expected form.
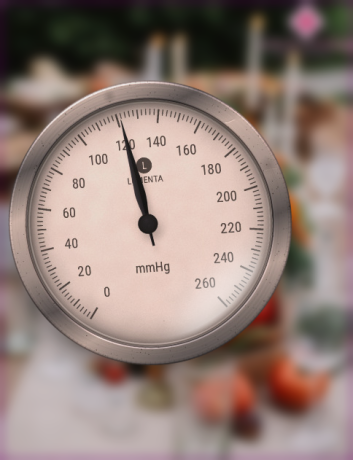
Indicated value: 122 mmHg
